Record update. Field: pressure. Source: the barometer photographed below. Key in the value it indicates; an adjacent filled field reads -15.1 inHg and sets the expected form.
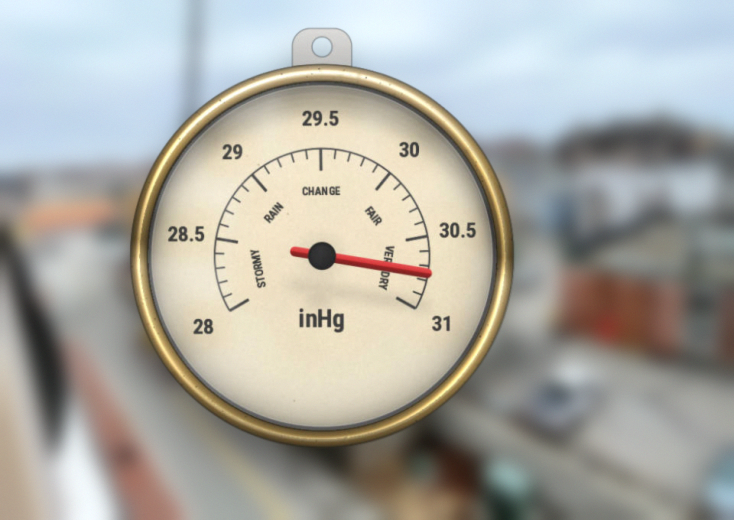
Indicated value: 30.75 inHg
